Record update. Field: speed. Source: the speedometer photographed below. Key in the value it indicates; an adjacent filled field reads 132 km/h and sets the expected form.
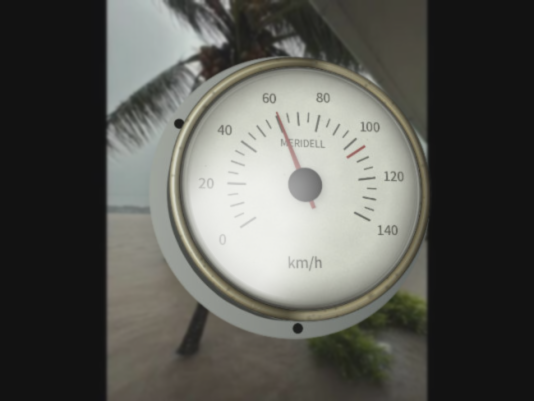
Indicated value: 60 km/h
